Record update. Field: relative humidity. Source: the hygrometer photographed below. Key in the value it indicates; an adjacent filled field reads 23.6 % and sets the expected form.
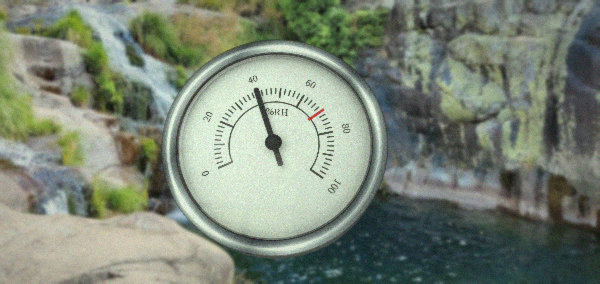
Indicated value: 40 %
